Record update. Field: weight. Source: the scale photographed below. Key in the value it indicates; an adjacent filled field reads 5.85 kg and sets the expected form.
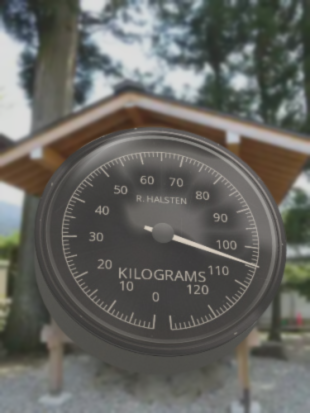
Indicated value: 105 kg
